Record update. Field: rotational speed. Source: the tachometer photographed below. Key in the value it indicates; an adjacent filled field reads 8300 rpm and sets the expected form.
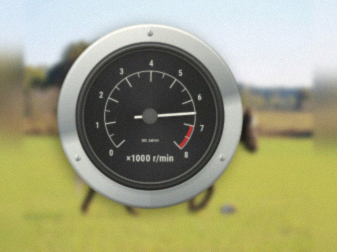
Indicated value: 6500 rpm
